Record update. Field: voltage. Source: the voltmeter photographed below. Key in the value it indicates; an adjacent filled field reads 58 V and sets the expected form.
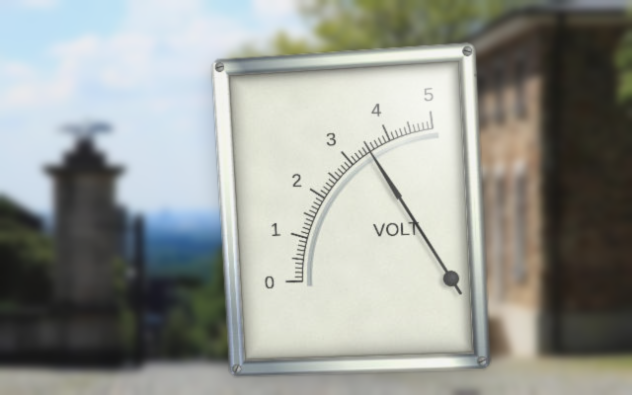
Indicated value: 3.5 V
